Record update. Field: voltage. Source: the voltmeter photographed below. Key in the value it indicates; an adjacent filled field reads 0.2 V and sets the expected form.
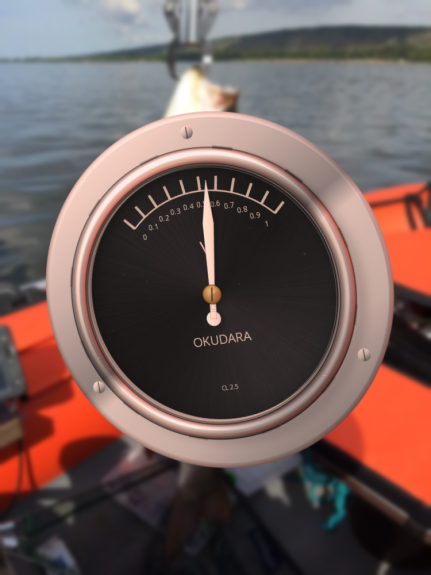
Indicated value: 0.55 V
